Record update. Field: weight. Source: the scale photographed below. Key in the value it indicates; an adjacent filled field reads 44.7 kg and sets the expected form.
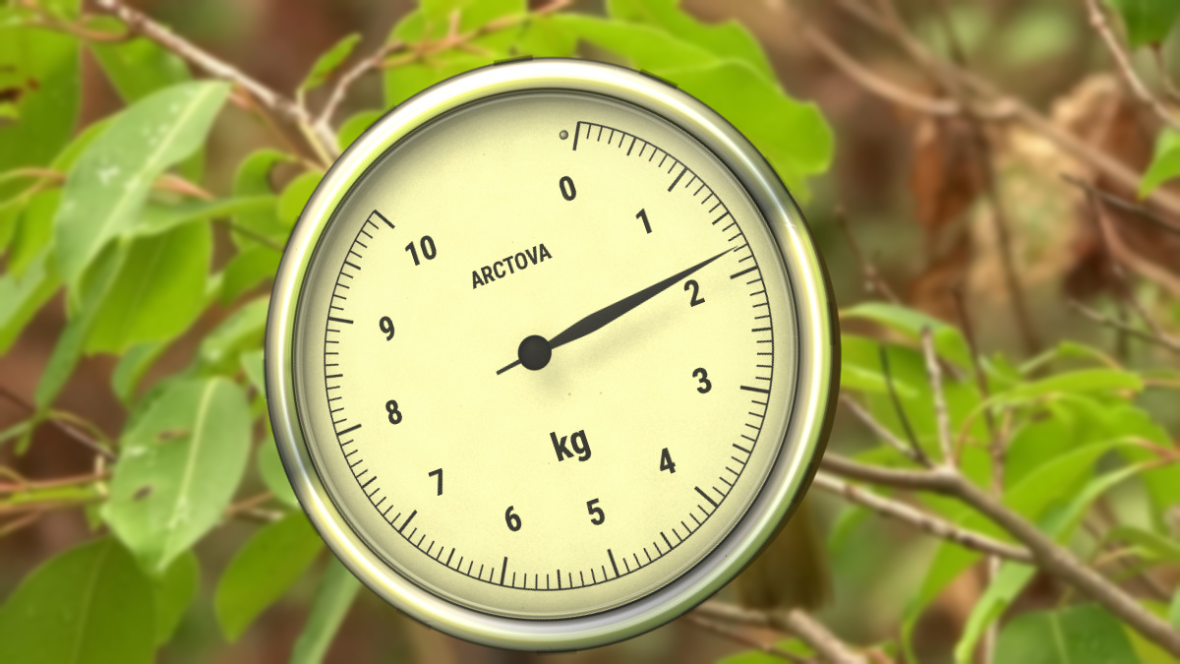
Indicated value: 1.8 kg
